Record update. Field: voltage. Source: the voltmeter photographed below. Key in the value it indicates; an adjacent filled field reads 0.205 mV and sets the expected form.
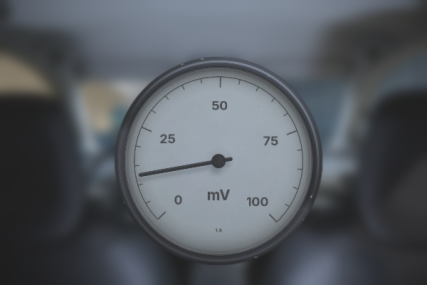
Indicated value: 12.5 mV
